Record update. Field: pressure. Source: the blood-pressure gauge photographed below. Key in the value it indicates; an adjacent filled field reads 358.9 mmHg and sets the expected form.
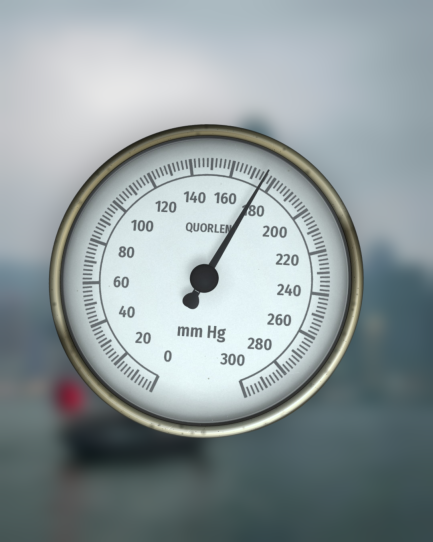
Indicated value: 176 mmHg
